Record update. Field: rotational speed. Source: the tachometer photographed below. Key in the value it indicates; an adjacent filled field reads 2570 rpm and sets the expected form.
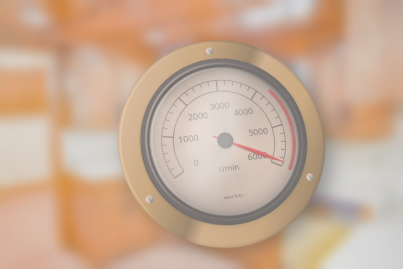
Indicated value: 5900 rpm
